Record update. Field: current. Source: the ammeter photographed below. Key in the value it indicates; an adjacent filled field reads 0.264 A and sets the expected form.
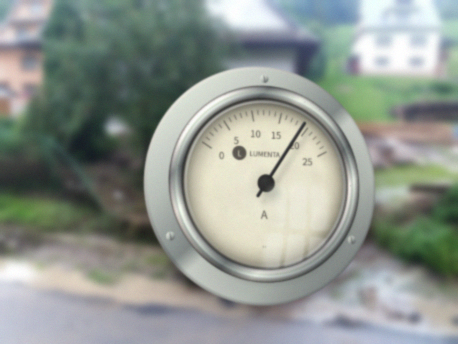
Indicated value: 19 A
